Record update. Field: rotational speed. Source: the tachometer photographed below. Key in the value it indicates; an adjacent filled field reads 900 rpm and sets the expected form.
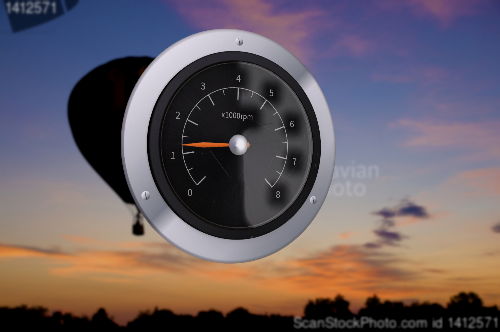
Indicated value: 1250 rpm
